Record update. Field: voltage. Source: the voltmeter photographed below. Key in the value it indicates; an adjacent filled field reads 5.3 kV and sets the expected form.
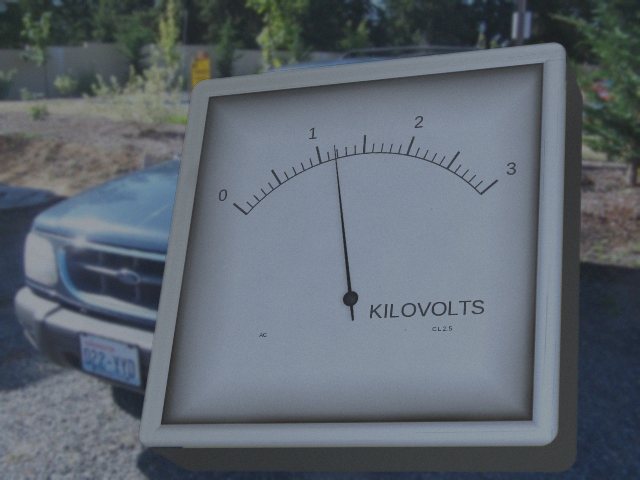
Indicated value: 1.2 kV
